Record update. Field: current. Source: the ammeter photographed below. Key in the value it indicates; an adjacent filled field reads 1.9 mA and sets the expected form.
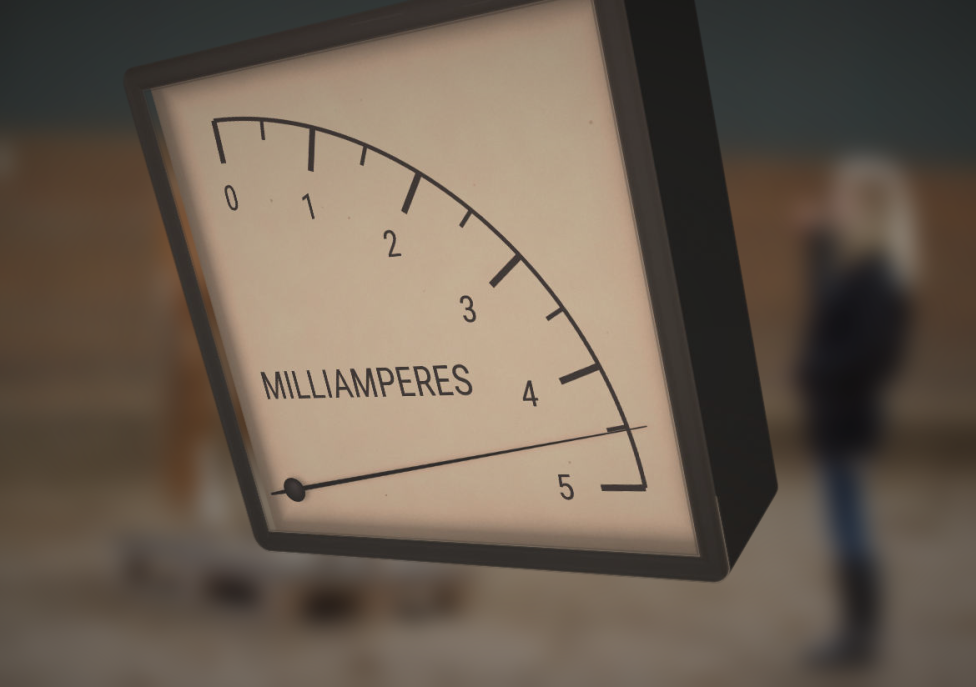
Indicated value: 4.5 mA
